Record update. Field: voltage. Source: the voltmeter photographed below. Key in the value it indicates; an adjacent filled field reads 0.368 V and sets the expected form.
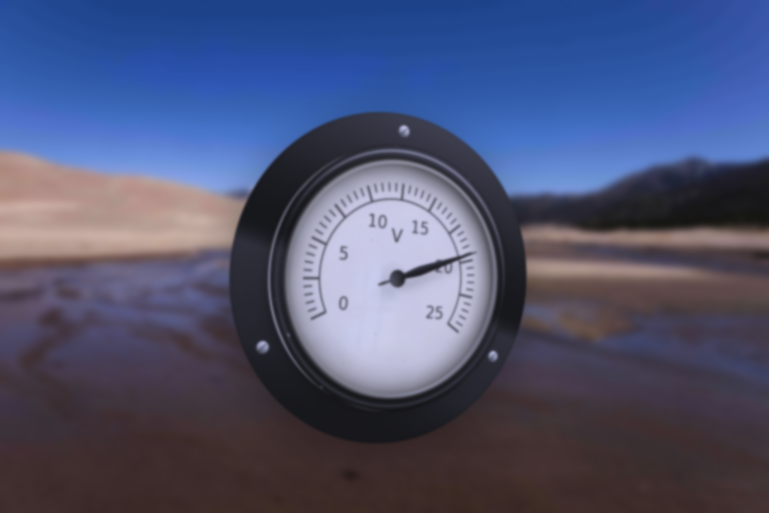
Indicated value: 19.5 V
